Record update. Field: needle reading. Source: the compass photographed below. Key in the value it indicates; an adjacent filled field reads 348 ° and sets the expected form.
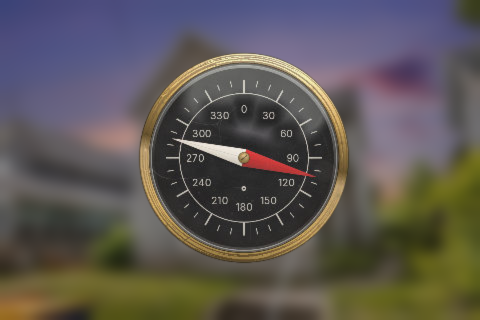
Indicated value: 105 °
